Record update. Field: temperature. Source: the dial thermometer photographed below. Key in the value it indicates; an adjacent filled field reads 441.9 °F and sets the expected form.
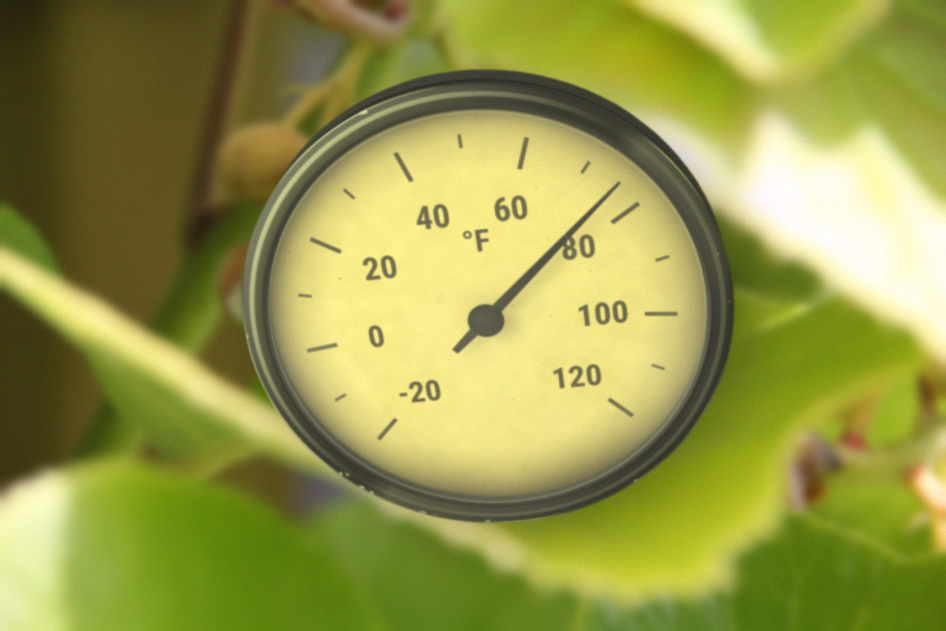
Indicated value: 75 °F
